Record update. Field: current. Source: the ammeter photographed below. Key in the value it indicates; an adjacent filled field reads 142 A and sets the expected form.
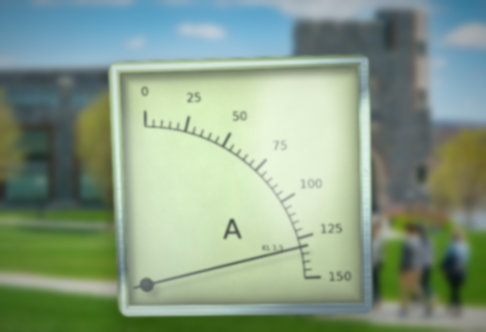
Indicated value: 130 A
